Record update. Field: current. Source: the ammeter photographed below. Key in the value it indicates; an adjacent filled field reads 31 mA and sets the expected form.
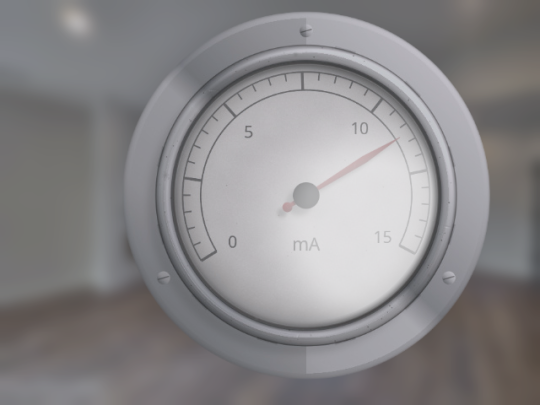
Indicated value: 11.25 mA
